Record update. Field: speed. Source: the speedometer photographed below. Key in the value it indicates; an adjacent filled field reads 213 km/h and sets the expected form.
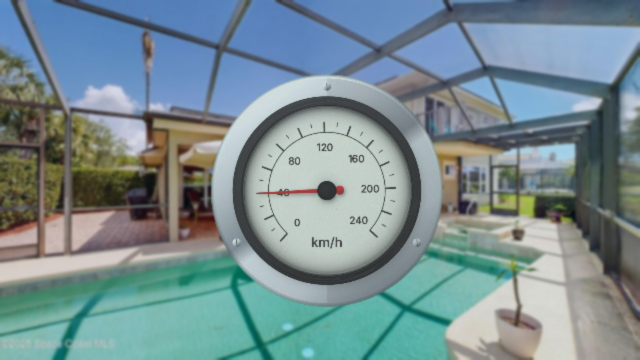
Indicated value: 40 km/h
